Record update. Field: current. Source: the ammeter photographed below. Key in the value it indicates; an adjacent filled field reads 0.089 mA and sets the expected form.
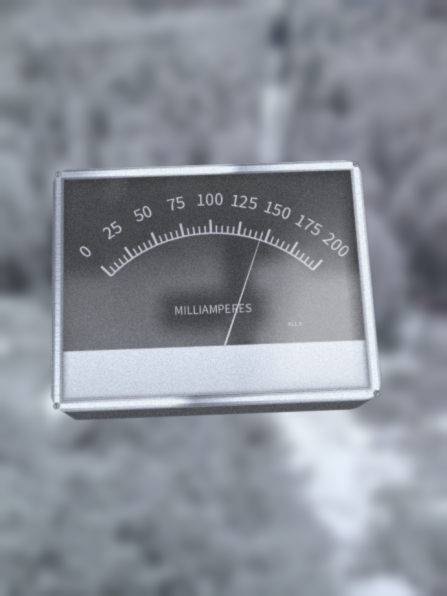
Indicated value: 145 mA
